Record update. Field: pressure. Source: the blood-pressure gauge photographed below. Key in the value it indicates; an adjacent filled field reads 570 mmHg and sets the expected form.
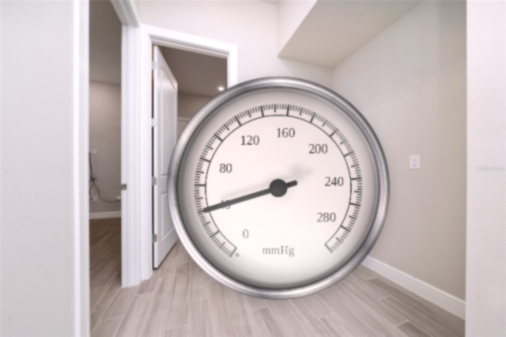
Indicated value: 40 mmHg
